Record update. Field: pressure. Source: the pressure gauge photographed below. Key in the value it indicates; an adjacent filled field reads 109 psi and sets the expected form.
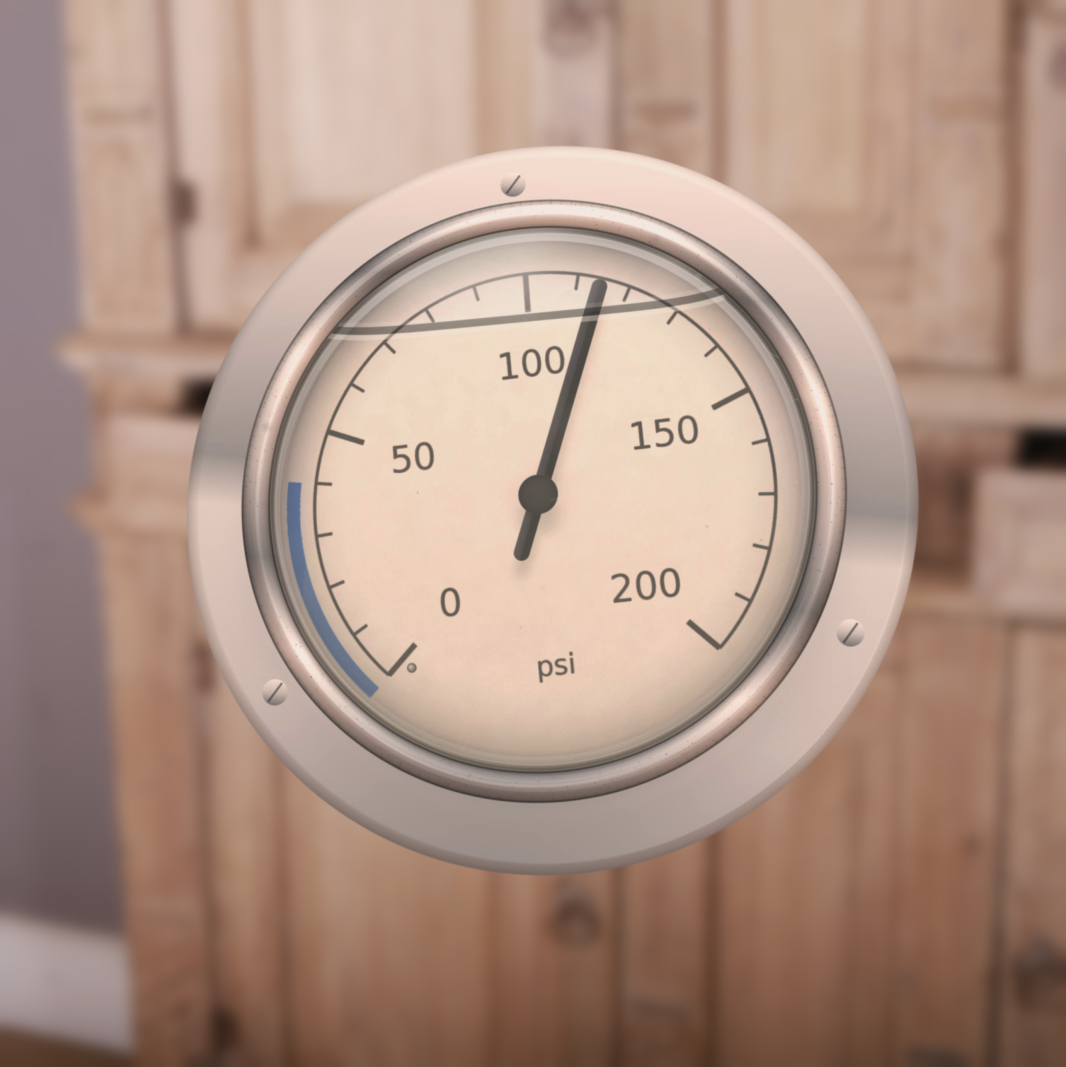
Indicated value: 115 psi
